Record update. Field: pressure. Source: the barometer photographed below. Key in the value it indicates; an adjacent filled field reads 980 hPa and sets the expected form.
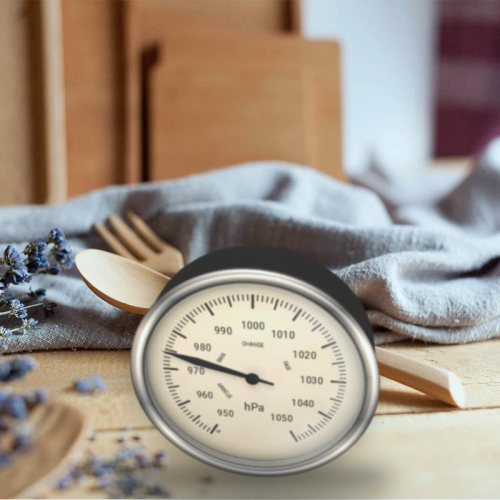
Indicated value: 975 hPa
